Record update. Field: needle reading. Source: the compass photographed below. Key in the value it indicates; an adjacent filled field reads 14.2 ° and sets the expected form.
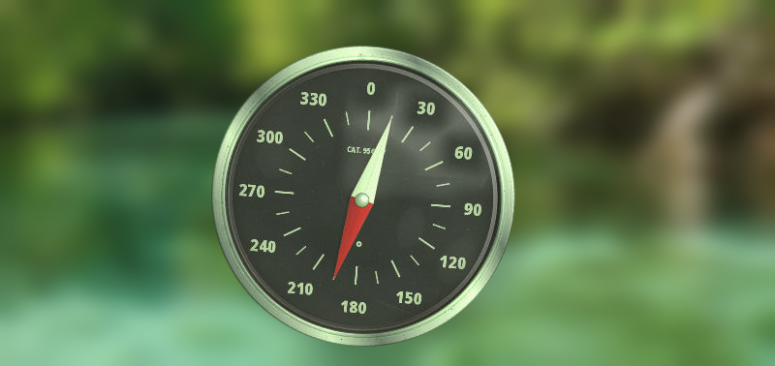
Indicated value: 195 °
